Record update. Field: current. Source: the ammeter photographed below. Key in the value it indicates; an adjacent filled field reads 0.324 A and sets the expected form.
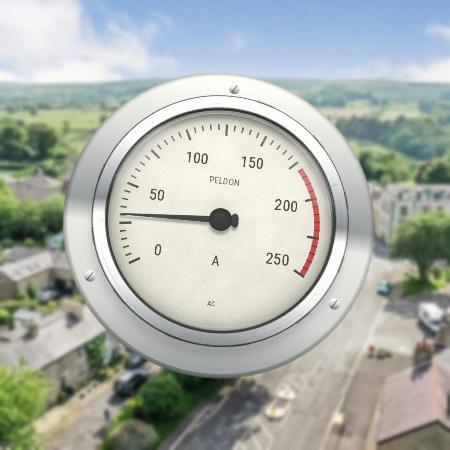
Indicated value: 30 A
